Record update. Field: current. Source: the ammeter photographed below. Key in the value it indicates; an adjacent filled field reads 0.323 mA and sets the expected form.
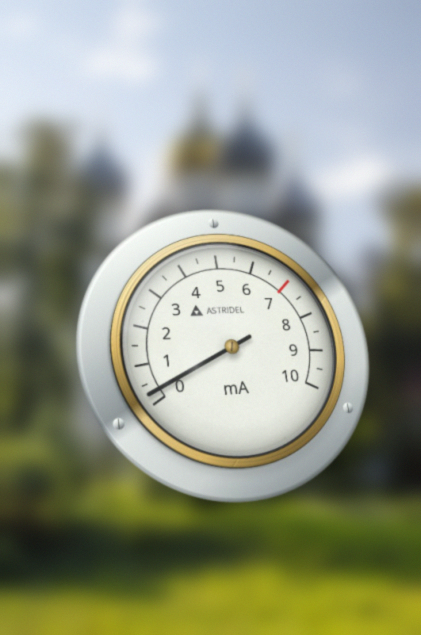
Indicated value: 0.25 mA
